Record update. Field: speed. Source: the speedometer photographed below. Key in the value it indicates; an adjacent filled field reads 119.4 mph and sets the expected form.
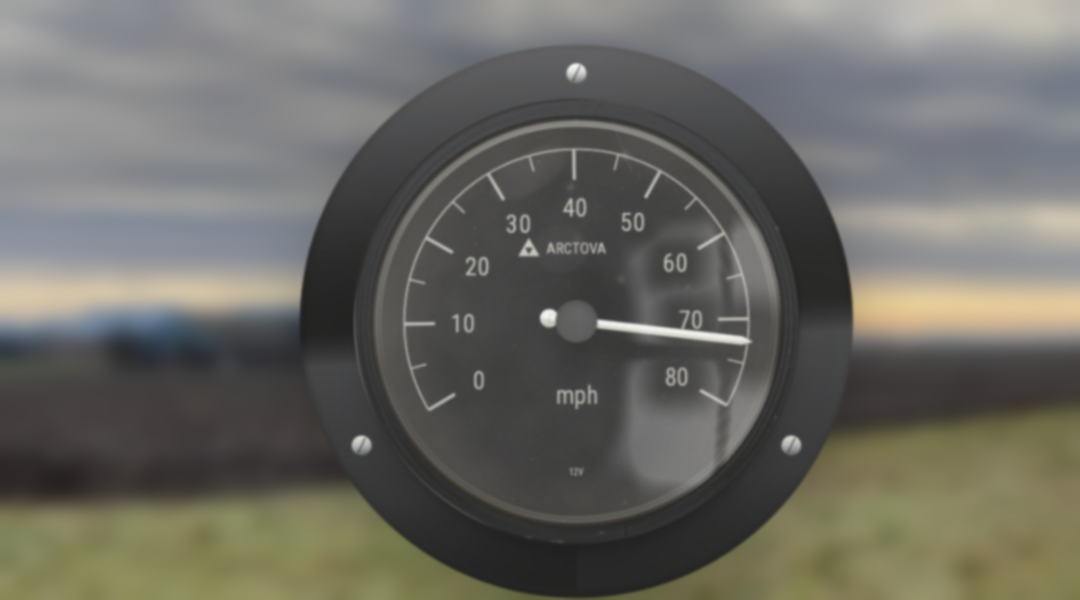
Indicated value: 72.5 mph
